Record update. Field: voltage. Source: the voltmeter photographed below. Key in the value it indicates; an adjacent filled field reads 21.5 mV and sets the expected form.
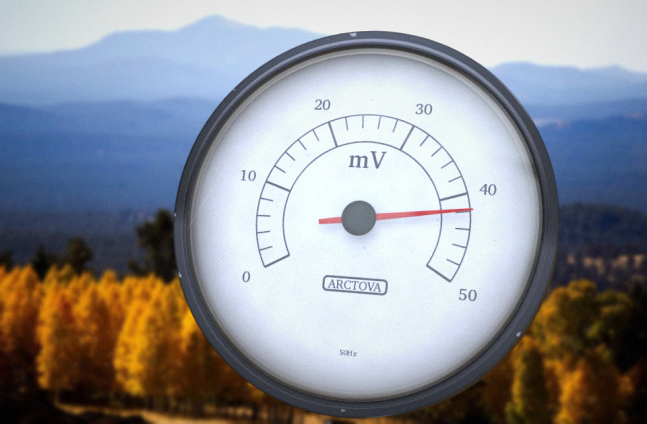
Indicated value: 42 mV
